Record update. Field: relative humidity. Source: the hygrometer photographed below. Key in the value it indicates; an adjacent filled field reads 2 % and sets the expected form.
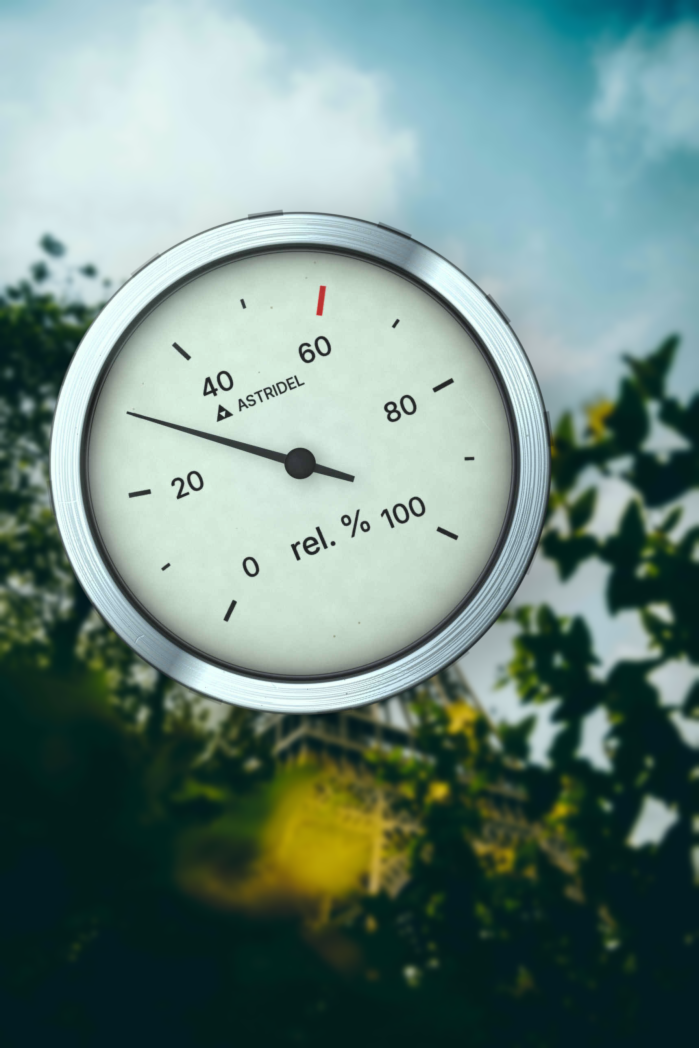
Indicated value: 30 %
